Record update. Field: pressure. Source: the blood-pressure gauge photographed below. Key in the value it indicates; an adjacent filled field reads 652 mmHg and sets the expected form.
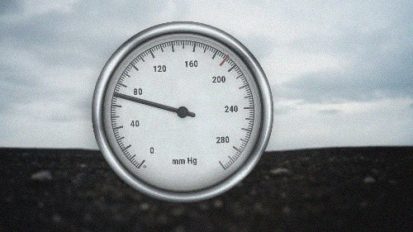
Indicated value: 70 mmHg
